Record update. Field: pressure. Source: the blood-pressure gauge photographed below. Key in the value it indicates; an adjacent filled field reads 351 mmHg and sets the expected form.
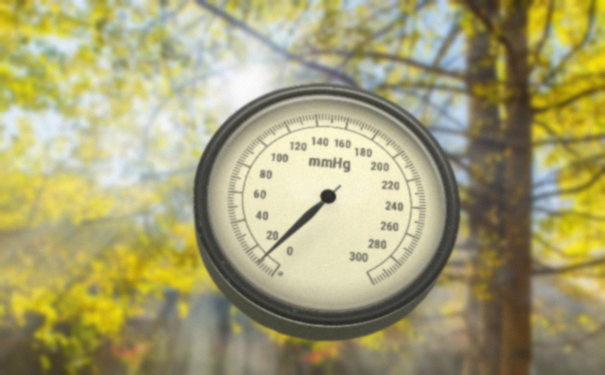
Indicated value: 10 mmHg
